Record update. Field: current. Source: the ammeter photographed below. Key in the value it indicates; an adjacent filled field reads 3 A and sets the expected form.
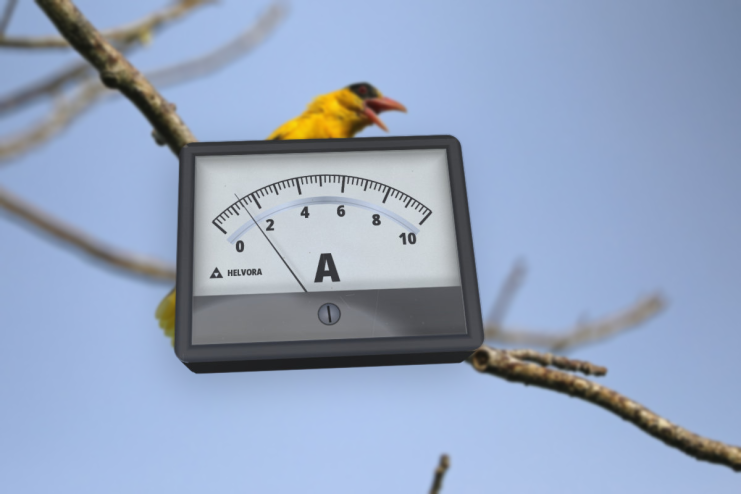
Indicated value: 1.4 A
